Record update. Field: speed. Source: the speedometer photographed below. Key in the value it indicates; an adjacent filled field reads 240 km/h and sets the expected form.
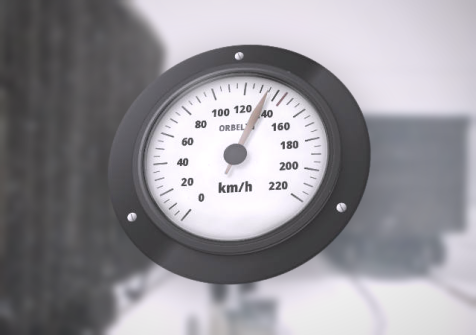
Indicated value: 135 km/h
